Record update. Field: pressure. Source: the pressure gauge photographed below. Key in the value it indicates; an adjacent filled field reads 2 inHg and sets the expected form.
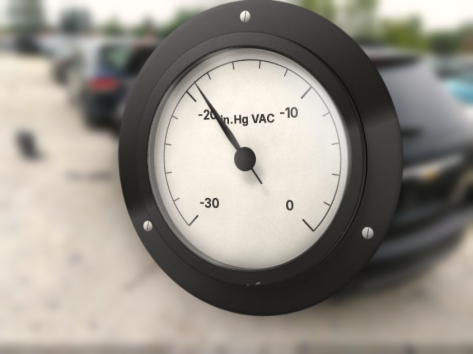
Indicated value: -19 inHg
